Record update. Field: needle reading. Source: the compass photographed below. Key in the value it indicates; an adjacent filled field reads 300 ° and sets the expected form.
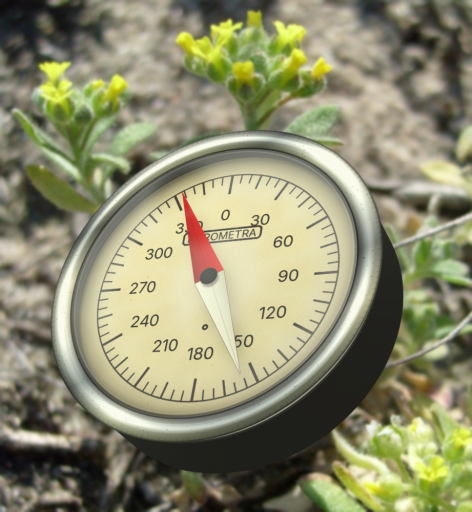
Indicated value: 335 °
